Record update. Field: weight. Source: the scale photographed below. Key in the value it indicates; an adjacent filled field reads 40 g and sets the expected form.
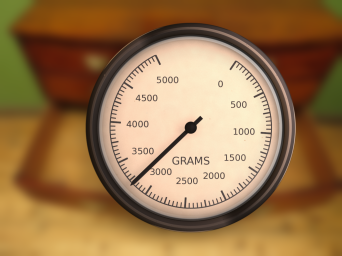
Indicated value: 3200 g
